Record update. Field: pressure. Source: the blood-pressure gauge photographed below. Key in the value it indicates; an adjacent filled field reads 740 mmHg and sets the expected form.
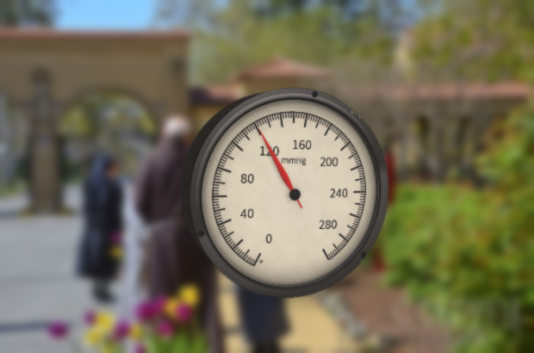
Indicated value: 120 mmHg
